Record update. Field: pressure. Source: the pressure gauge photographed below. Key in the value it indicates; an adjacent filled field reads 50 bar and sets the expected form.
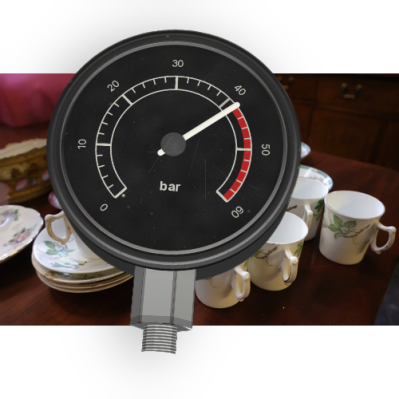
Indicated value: 42 bar
